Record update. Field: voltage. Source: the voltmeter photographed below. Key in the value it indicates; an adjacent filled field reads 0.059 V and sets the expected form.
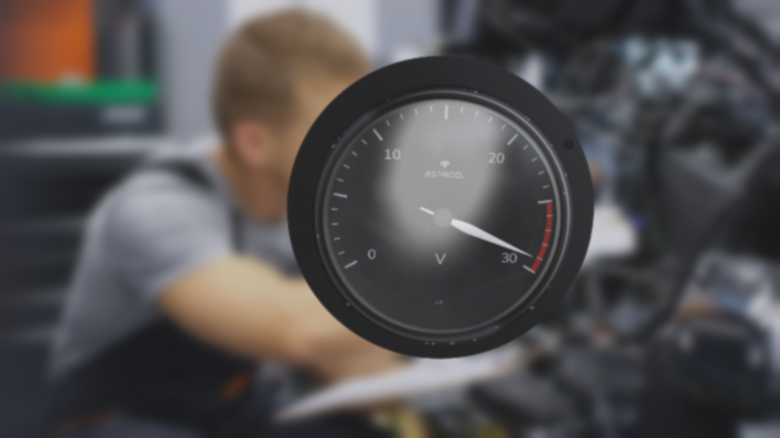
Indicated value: 29 V
